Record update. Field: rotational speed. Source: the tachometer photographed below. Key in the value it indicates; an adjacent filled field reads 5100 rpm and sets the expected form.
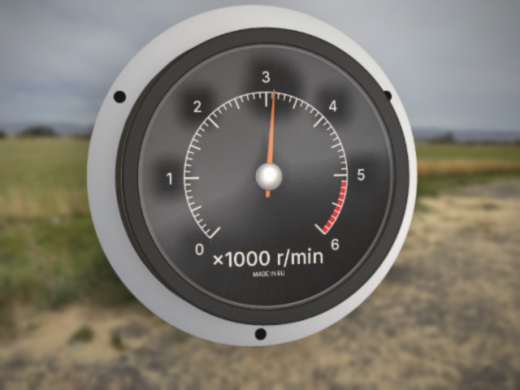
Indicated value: 3100 rpm
